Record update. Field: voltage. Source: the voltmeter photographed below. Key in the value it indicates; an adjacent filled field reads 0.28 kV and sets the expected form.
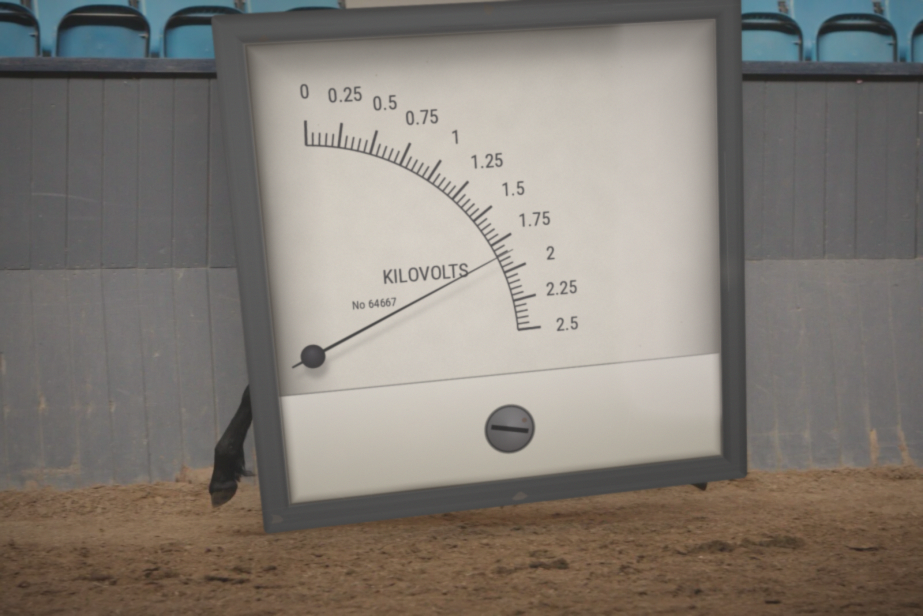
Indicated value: 1.85 kV
